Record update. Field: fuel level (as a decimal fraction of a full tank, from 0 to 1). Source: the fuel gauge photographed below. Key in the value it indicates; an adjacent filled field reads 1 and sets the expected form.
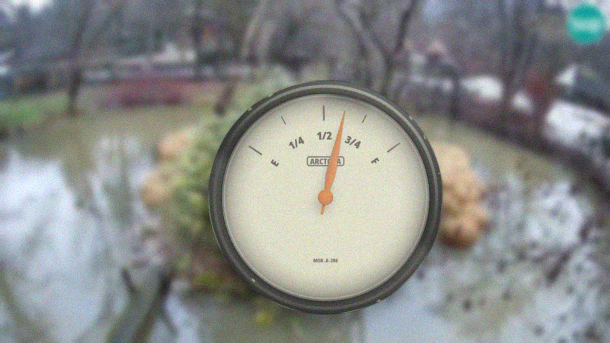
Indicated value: 0.625
